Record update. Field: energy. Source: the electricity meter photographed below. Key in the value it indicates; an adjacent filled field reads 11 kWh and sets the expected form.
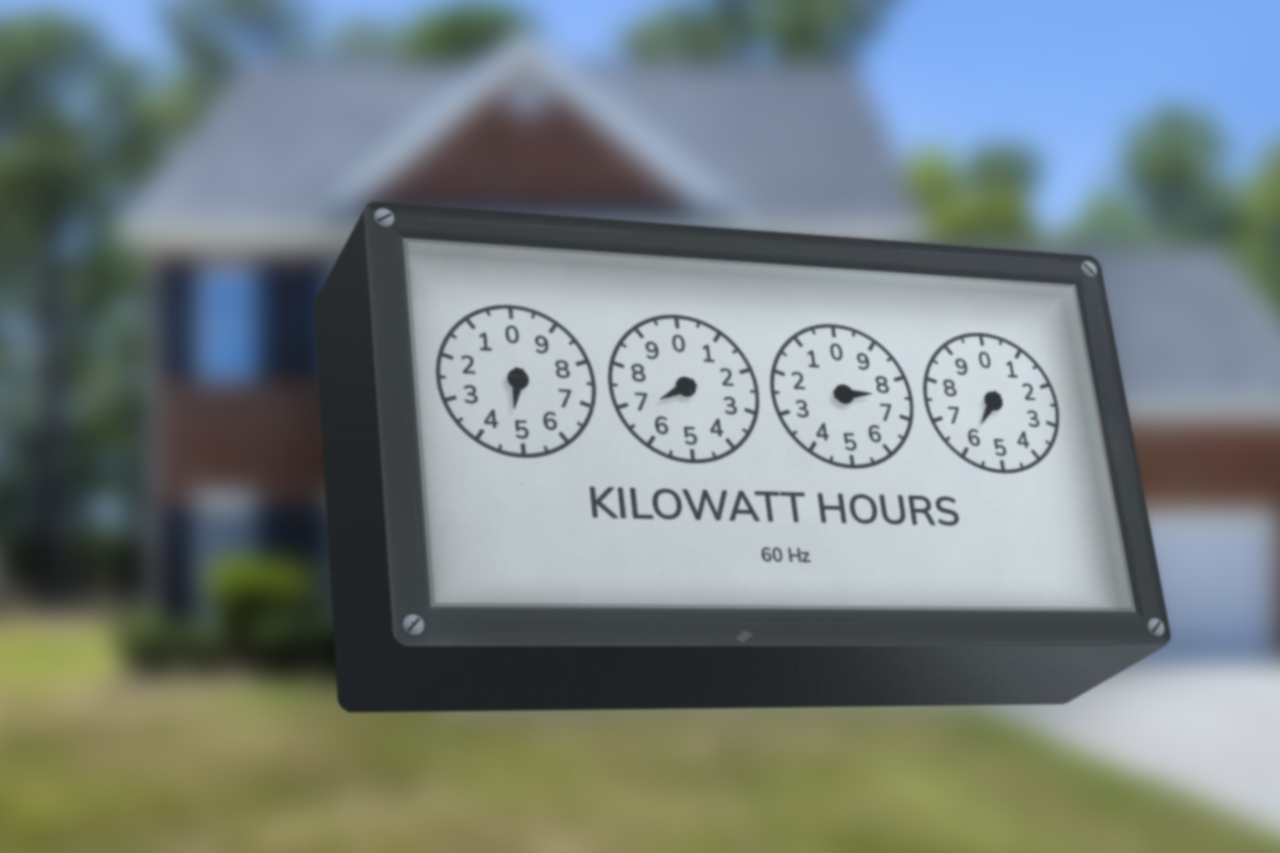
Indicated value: 4676 kWh
